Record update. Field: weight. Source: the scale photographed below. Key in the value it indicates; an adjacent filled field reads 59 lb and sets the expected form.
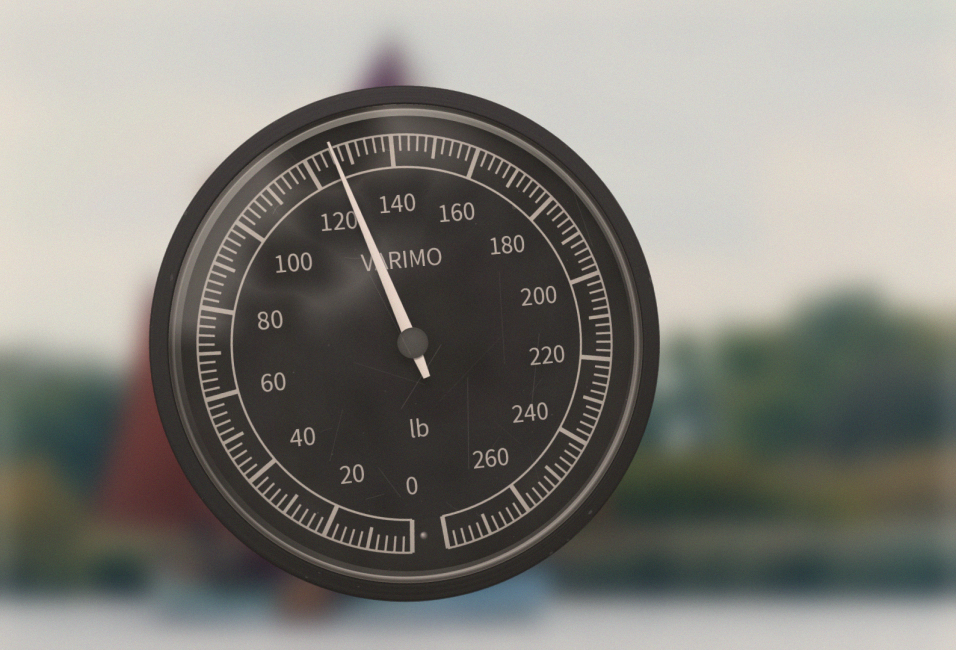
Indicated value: 126 lb
